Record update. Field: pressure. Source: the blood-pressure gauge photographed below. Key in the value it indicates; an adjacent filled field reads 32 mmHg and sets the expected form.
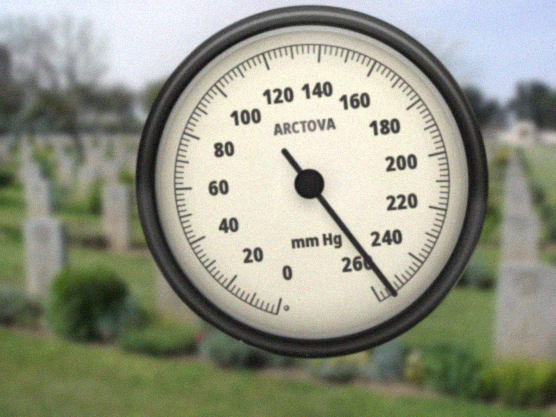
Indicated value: 254 mmHg
